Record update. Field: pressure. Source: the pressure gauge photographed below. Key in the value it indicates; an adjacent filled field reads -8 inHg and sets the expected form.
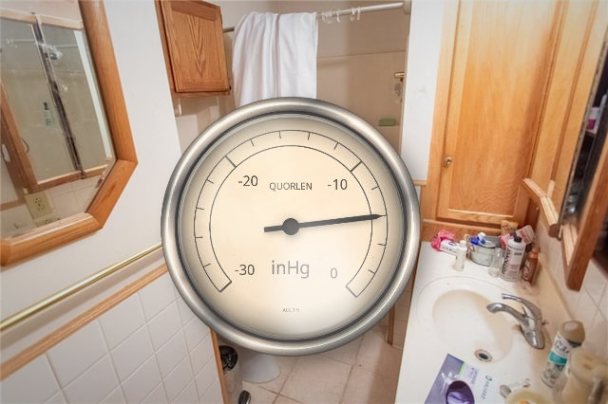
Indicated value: -6 inHg
